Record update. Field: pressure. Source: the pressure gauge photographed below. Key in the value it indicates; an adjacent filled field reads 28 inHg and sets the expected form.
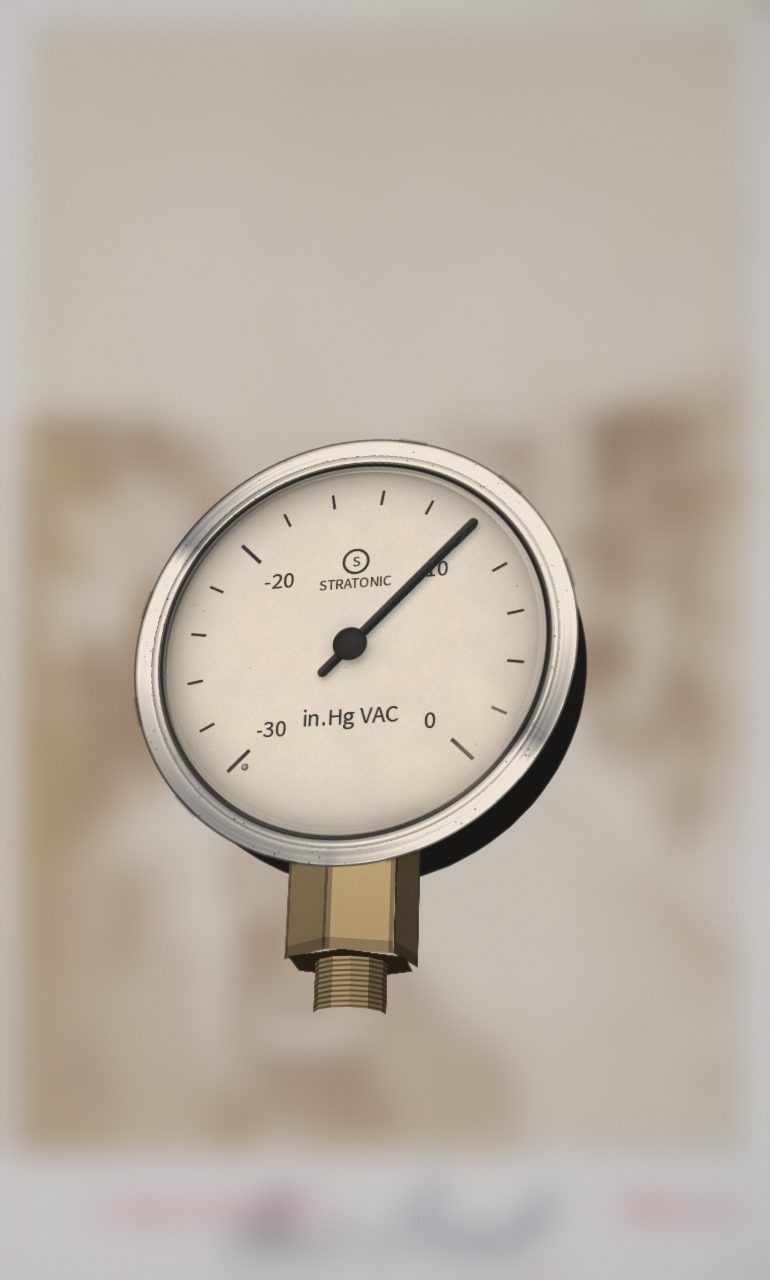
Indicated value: -10 inHg
